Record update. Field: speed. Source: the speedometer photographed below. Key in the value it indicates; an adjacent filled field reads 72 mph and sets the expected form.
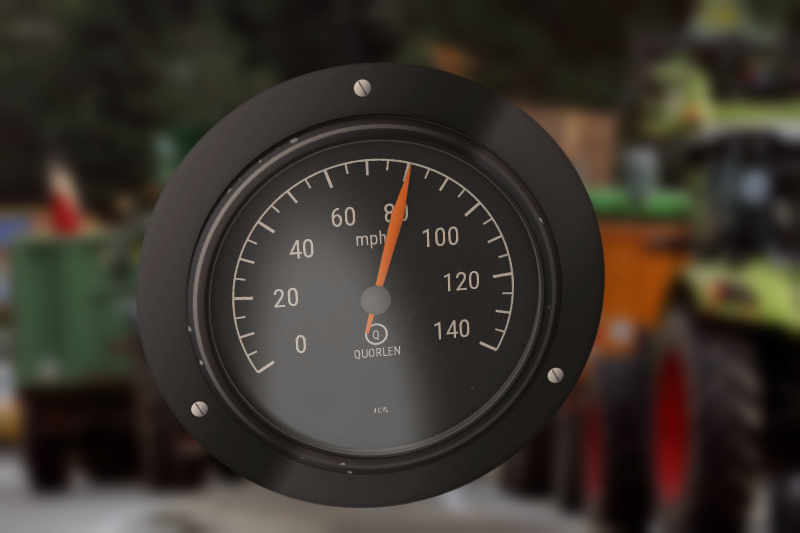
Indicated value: 80 mph
